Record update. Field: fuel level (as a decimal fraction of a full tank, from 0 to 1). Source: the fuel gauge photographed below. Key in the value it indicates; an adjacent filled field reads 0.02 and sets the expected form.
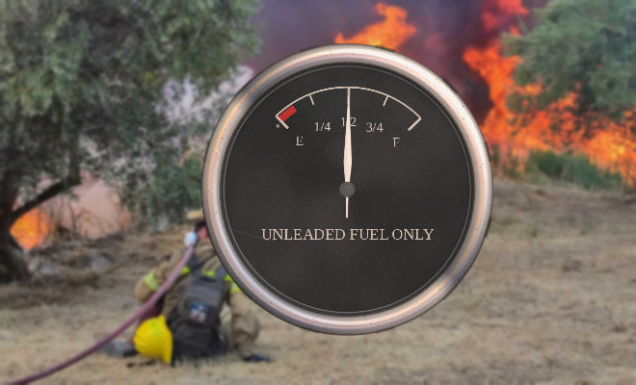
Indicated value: 0.5
